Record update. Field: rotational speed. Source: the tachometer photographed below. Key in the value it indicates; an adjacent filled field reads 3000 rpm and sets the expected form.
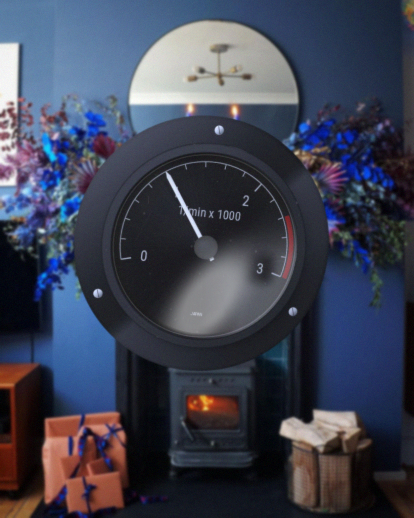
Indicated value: 1000 rpm
